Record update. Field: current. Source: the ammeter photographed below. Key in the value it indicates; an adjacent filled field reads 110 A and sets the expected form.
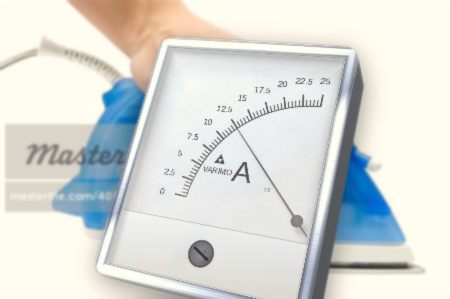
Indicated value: 12.5 A
